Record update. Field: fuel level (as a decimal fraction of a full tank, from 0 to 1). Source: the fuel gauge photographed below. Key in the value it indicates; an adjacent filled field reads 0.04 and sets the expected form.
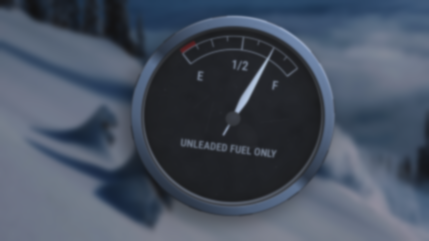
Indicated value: 0.75
